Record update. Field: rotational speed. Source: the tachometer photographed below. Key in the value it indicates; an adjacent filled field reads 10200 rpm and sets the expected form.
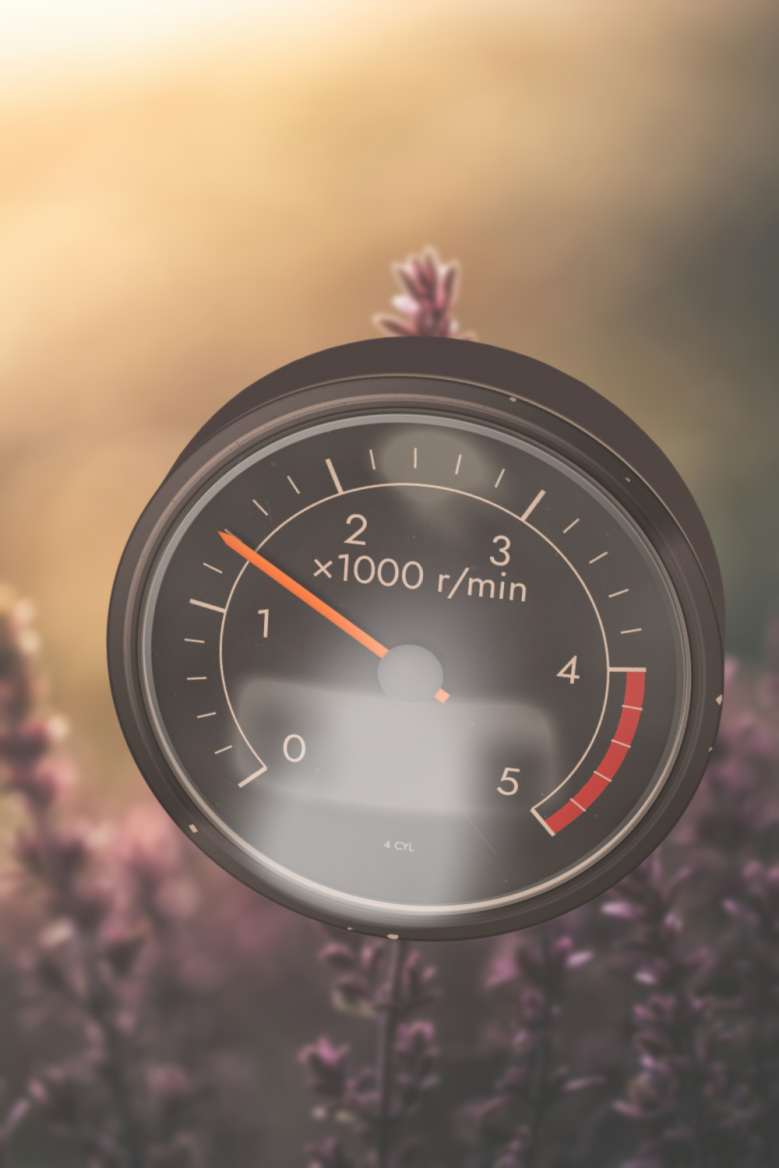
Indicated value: 1400 rpm
